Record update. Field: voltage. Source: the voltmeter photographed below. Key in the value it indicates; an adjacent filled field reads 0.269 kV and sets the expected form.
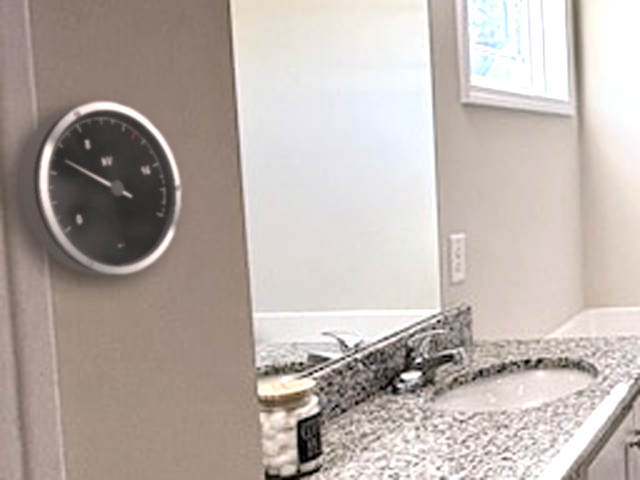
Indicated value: 5 kV
